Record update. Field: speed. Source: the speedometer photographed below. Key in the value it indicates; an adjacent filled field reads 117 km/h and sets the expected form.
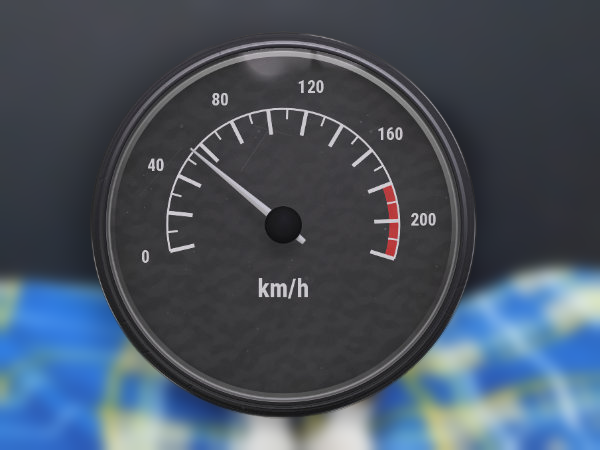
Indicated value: 55 km/h
